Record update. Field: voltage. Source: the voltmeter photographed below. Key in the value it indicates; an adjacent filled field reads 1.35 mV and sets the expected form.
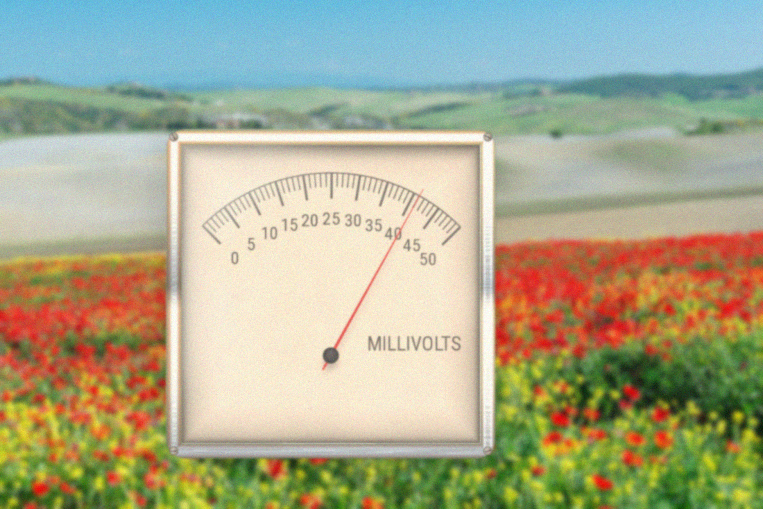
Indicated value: 41 mV
